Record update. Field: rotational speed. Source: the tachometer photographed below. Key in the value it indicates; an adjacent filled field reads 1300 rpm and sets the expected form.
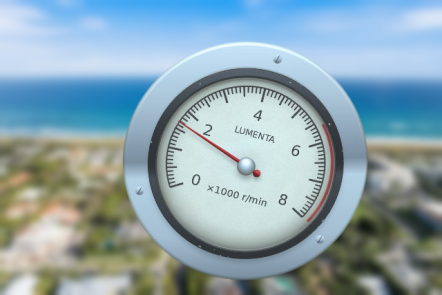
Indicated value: 1700 rpm
